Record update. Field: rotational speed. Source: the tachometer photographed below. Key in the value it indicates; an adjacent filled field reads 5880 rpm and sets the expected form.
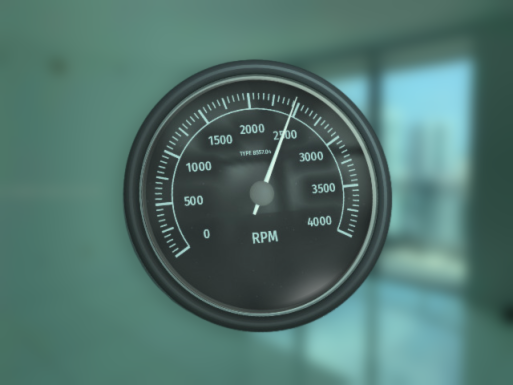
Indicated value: 2450 rpm
